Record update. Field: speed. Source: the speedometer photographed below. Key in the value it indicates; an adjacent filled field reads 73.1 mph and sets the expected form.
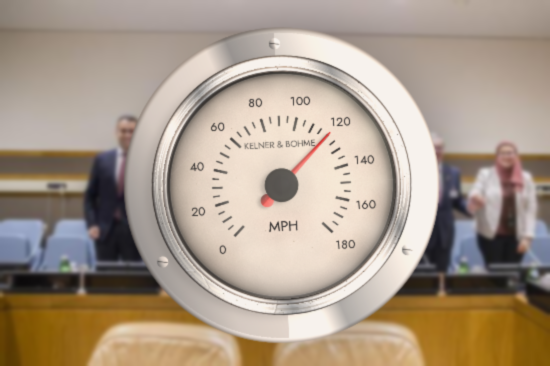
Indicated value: 120 mph
